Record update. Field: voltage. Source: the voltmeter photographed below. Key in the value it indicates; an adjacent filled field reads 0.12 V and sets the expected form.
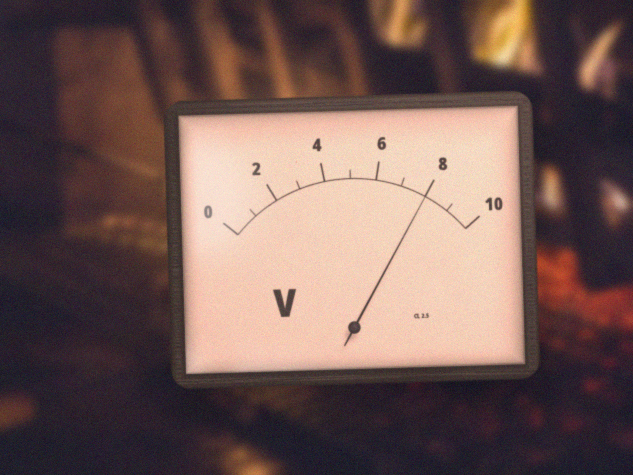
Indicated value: 8 V
